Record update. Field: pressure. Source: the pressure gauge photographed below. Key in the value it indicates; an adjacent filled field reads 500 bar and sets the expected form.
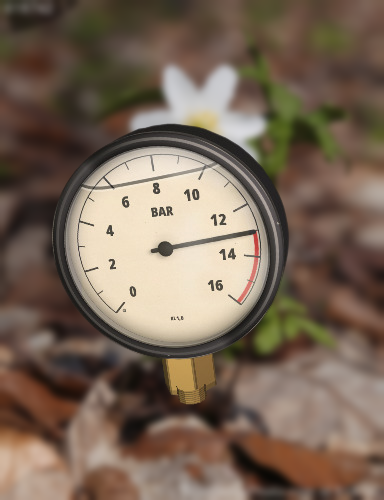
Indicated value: 13 bar
